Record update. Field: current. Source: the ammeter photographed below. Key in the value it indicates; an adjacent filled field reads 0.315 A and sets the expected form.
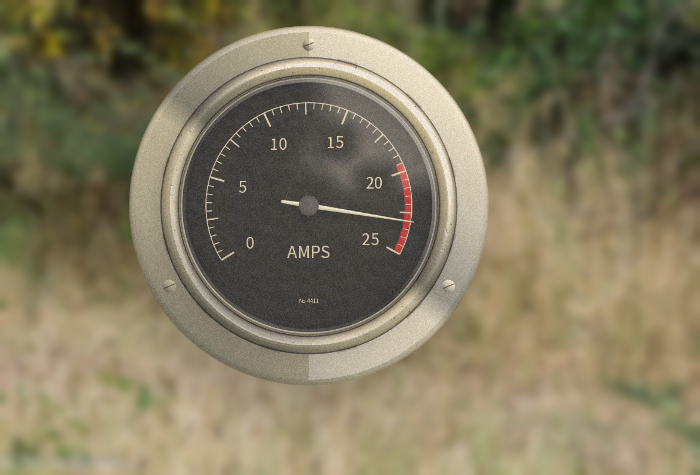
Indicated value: 23 A
